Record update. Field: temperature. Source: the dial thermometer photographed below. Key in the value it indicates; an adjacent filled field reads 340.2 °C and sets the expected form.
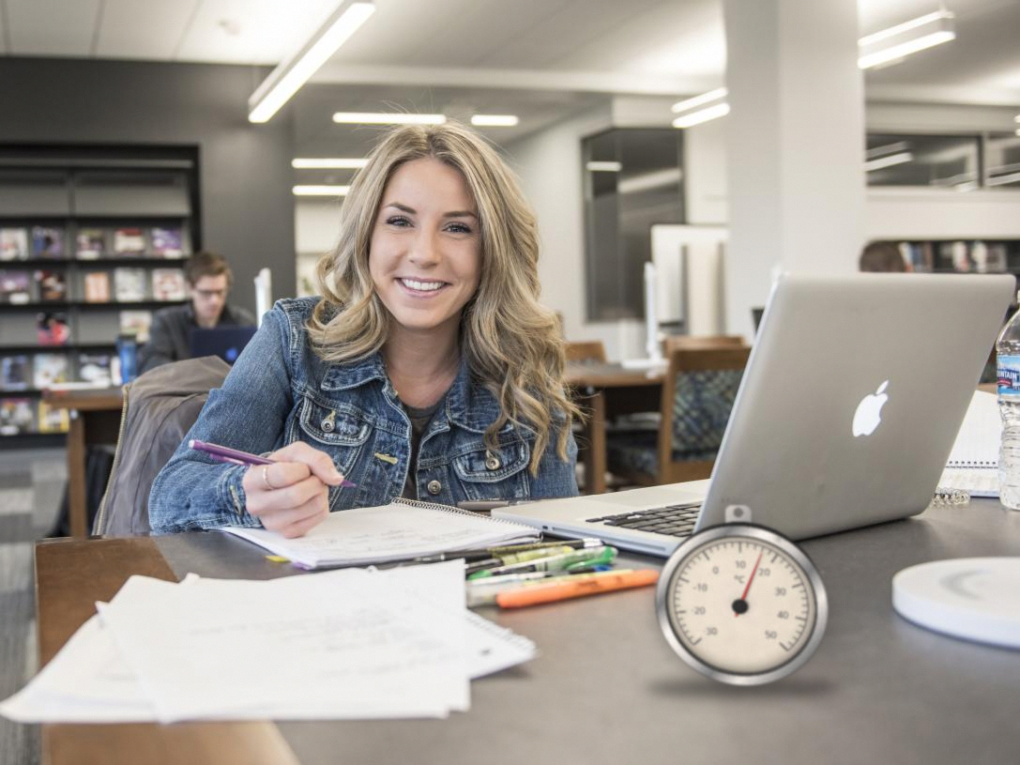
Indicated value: 16 °C
